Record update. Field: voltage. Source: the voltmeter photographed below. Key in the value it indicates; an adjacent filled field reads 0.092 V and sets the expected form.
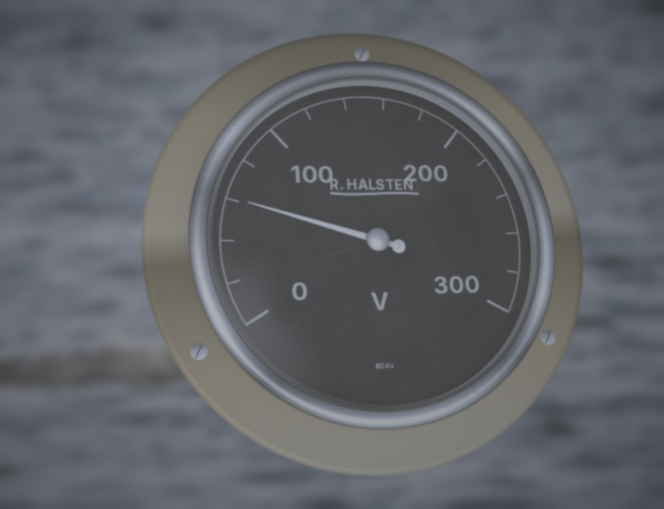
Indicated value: 60 V
